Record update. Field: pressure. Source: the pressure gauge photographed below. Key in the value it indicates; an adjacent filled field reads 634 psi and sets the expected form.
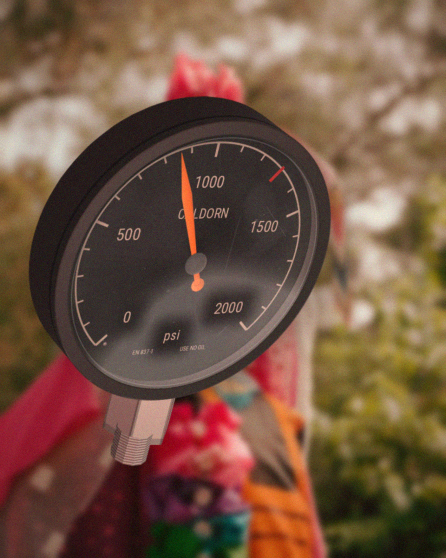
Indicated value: 850 psi
